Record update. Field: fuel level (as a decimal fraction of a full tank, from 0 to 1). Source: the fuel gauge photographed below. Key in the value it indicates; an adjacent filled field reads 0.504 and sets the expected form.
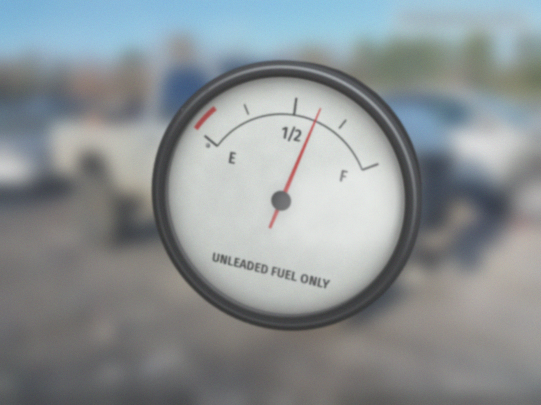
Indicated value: 0.625
